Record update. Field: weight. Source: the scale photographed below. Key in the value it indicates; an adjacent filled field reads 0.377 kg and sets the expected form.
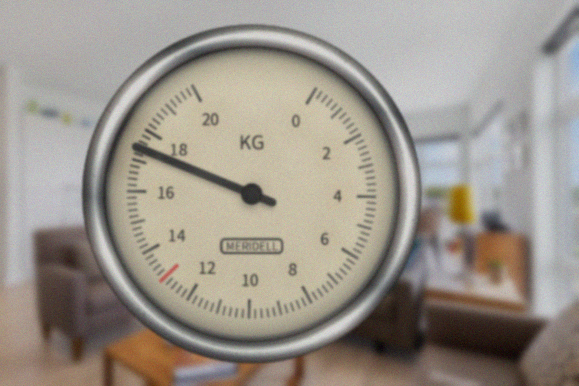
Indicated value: 17.4 kg
